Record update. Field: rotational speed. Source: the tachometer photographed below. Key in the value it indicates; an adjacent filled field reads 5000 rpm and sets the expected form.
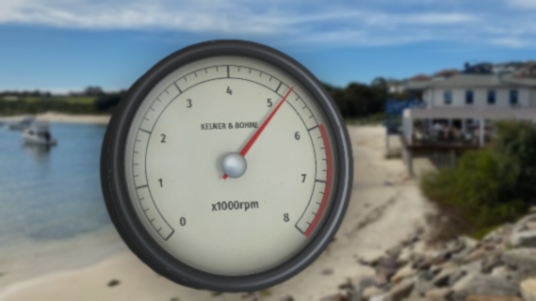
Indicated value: 5200 rpm
